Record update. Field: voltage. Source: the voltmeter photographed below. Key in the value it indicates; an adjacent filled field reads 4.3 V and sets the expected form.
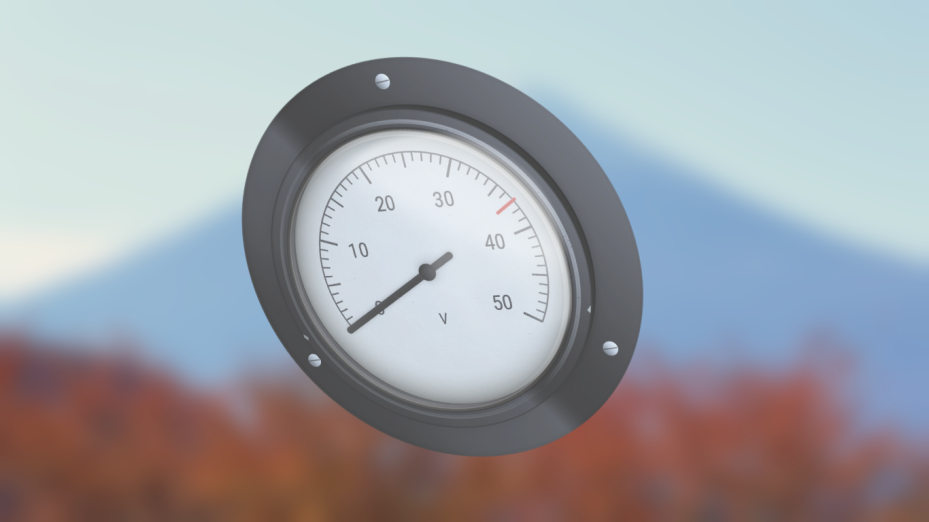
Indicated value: 0 V
